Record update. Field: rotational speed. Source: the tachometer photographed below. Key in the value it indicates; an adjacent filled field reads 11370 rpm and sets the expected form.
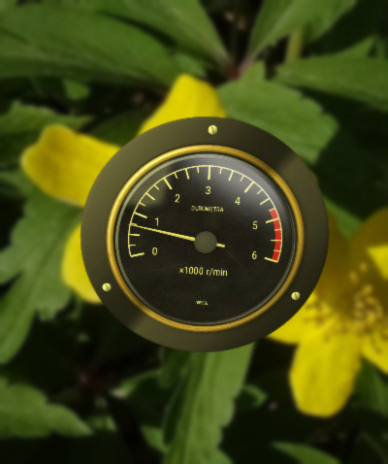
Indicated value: 750 rpm
